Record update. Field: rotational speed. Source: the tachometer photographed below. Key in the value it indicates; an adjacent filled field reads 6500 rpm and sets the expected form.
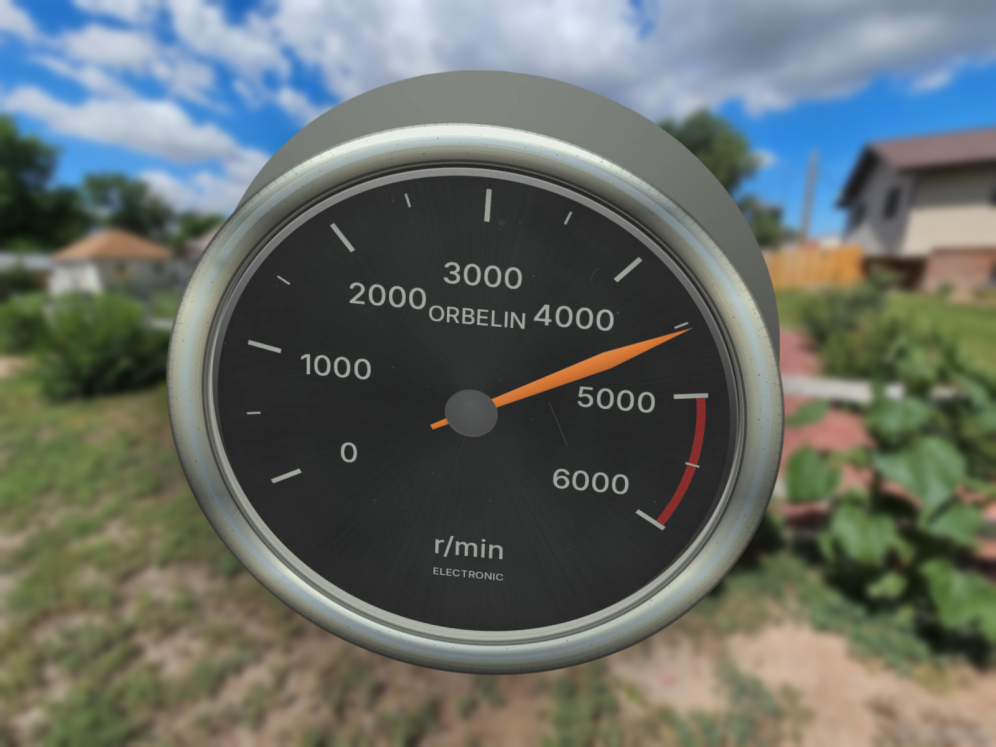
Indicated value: 4500 rpm
